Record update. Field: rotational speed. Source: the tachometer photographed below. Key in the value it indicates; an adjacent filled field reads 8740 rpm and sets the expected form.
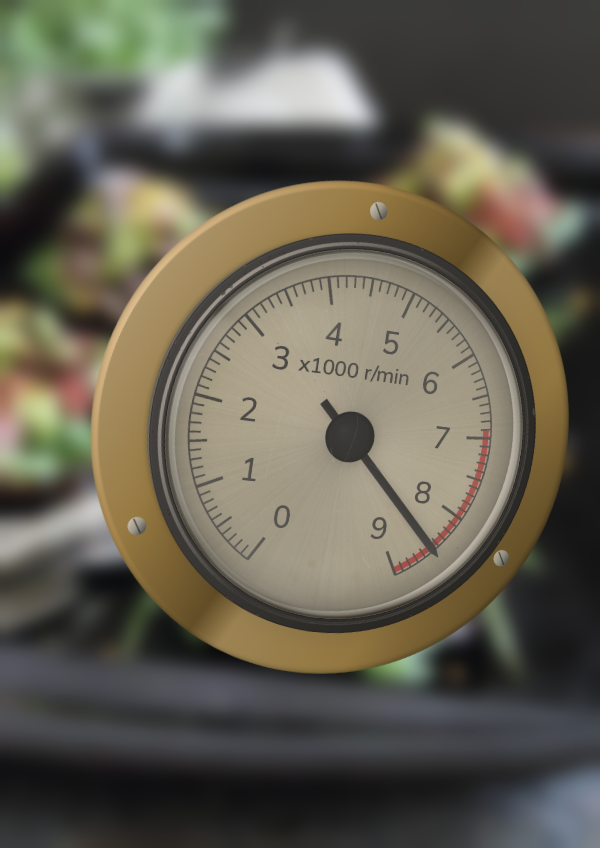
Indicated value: 8500 rpm
